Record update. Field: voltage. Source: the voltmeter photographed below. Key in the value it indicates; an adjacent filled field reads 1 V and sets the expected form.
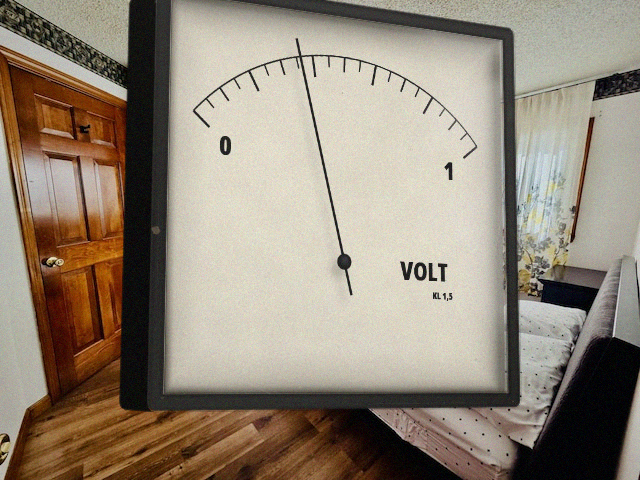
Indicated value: 0.35 V
